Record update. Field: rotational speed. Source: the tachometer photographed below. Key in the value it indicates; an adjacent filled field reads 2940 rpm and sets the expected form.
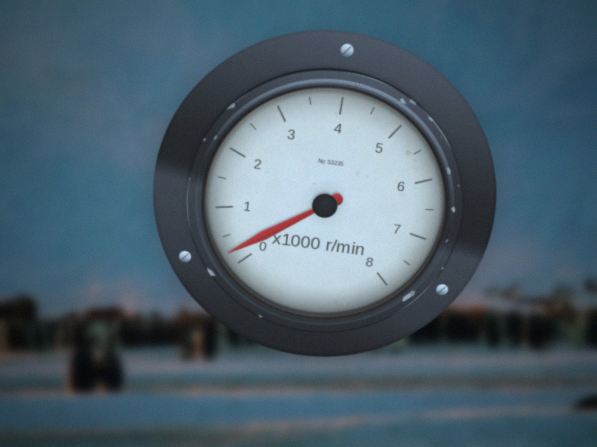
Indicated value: 250 rpm
